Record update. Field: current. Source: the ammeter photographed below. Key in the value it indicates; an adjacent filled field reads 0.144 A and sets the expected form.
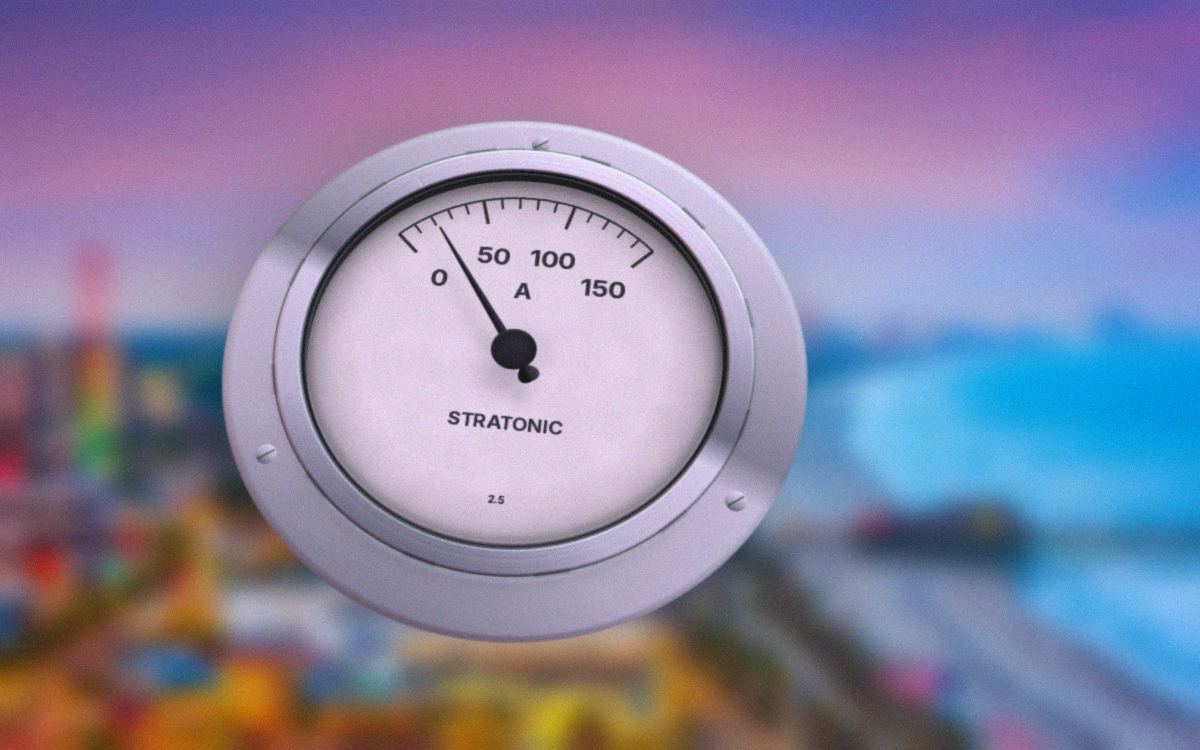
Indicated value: 20 A
